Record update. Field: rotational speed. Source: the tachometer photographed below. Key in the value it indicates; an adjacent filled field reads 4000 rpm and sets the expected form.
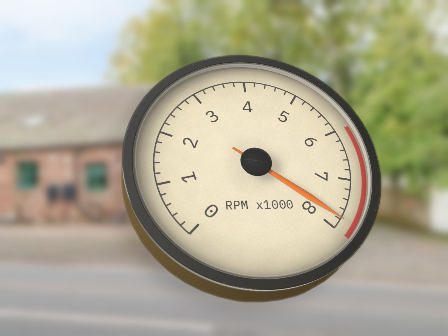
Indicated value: 7800 rpm
